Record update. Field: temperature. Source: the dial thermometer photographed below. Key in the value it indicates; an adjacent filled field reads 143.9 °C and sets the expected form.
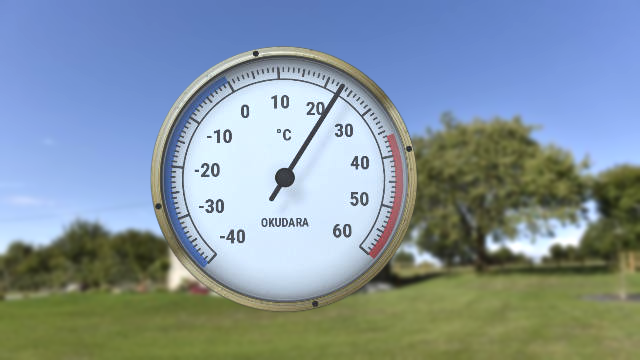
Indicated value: 23 °C
